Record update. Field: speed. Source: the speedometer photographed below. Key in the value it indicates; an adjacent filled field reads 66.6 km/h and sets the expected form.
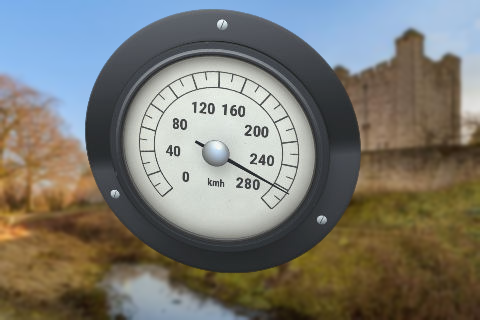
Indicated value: 260 km/h
